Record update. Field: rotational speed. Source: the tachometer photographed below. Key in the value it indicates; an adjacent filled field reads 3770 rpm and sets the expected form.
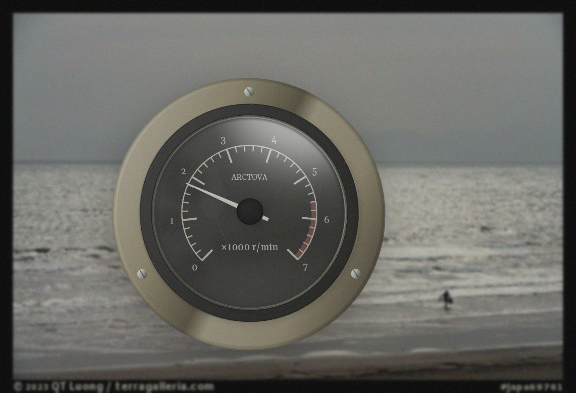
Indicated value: 1800 rpm
